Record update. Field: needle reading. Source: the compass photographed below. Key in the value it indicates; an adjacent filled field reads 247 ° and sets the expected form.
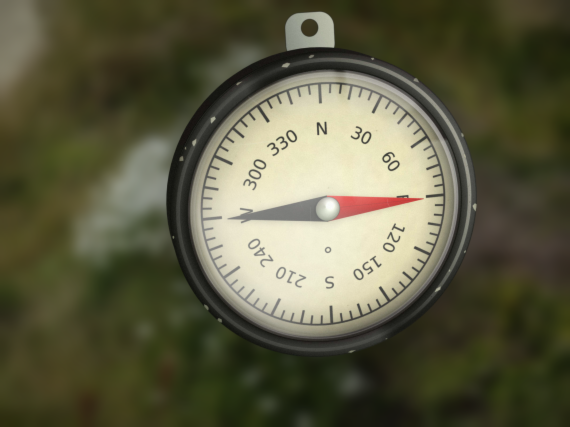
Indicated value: 90 °
